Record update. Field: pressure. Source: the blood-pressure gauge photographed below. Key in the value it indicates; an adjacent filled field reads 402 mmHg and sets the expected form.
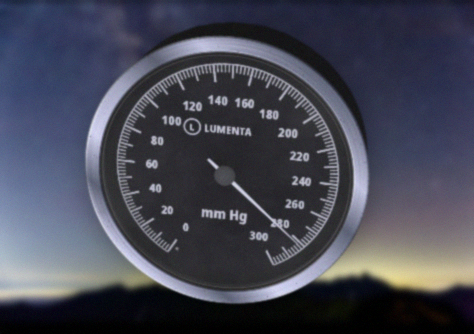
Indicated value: 280 mmHg
